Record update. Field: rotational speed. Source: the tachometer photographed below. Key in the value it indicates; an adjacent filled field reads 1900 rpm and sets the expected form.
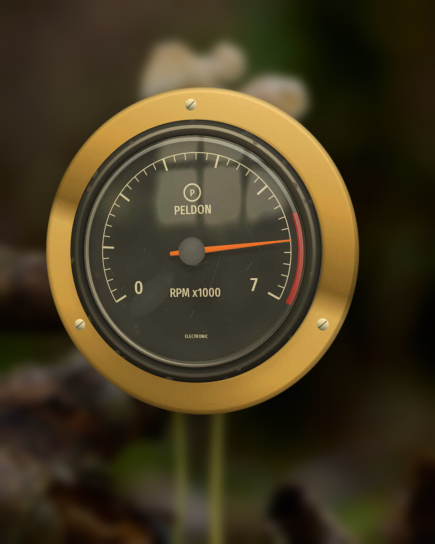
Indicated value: 6000 rpm
